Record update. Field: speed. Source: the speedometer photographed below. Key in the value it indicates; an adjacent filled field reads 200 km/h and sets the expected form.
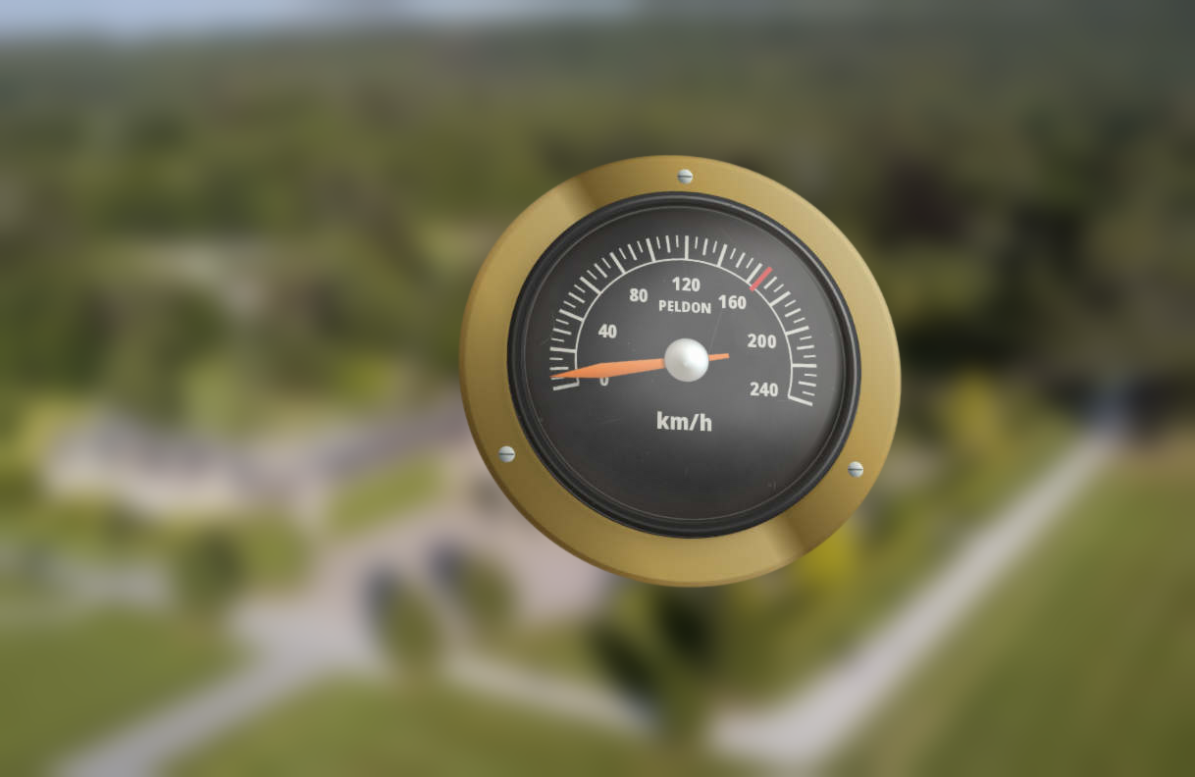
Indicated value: 5 km/h
